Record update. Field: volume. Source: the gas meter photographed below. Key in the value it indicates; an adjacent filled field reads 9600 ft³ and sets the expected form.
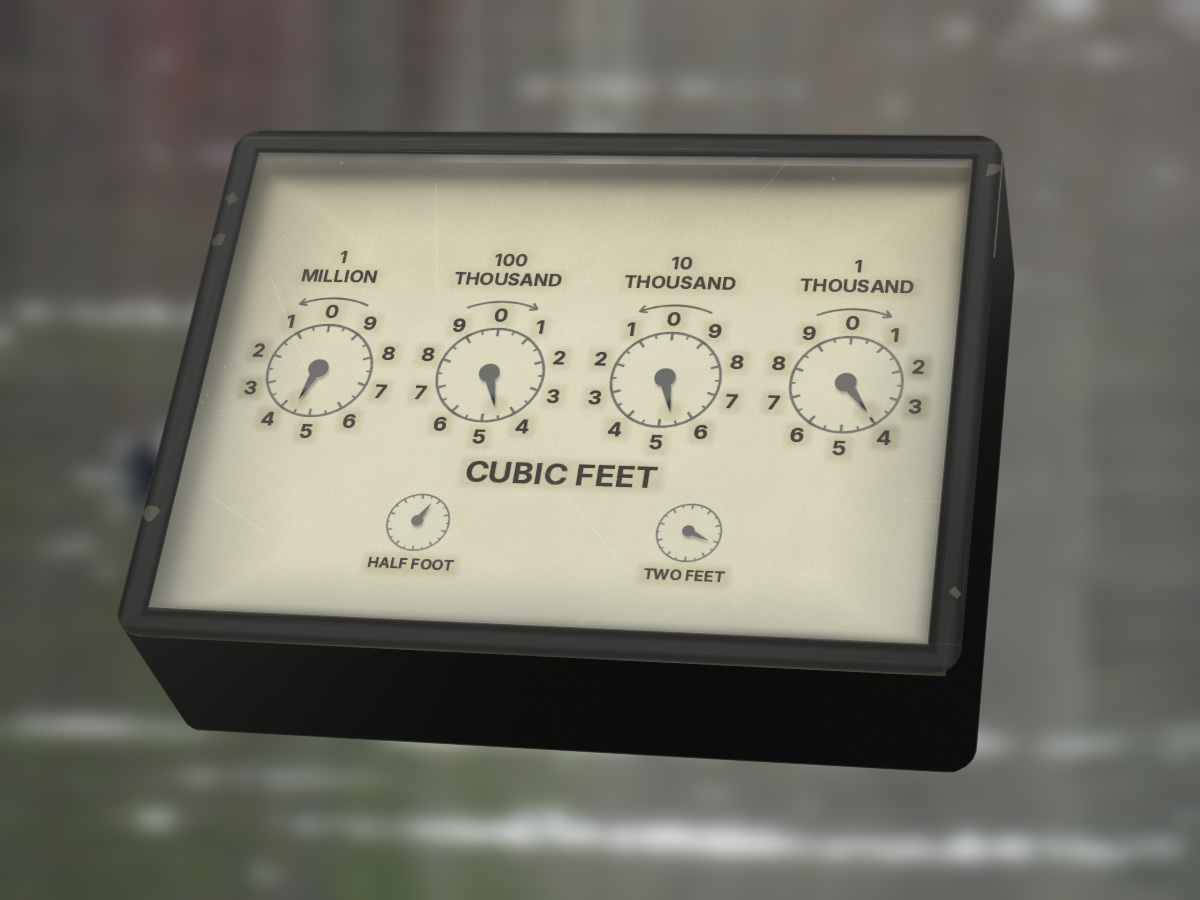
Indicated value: 445400 ft³
